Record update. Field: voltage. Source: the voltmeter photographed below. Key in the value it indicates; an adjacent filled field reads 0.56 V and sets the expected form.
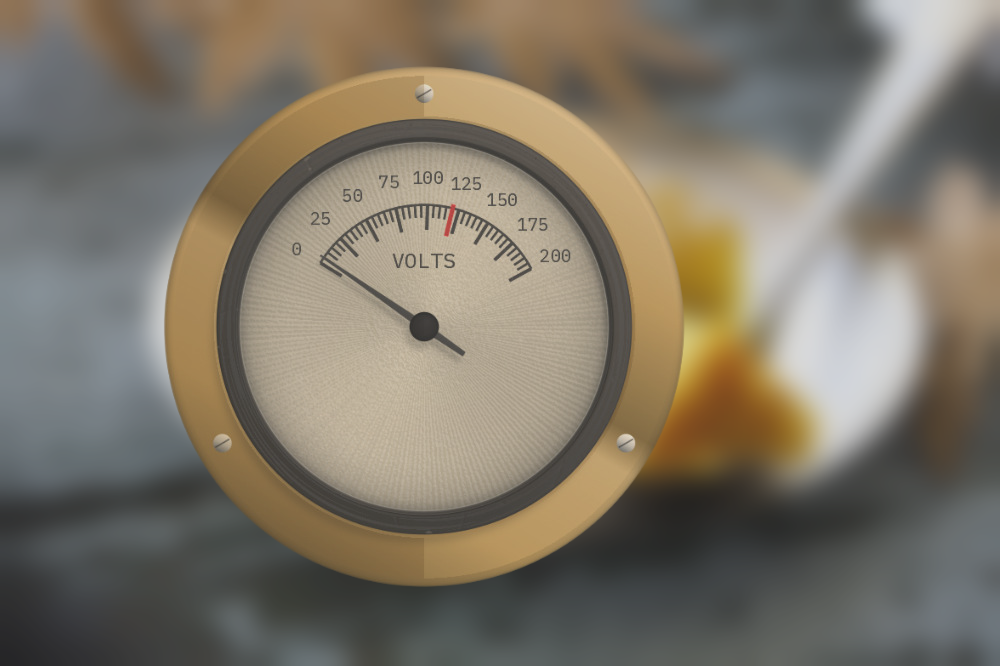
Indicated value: 5 V
